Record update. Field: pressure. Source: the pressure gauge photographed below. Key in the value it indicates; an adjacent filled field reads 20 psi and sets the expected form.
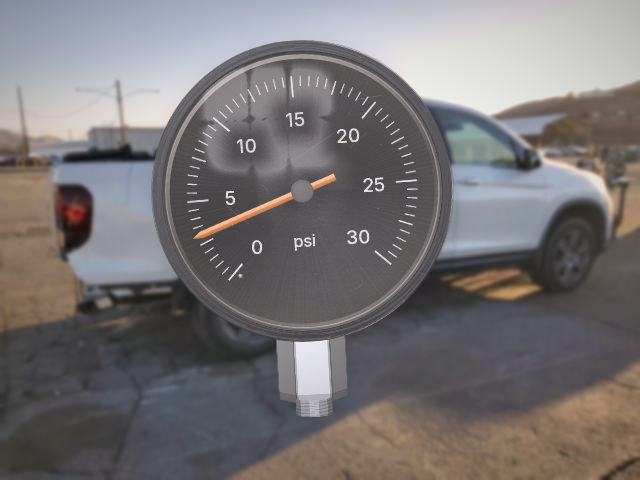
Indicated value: 3 psi
